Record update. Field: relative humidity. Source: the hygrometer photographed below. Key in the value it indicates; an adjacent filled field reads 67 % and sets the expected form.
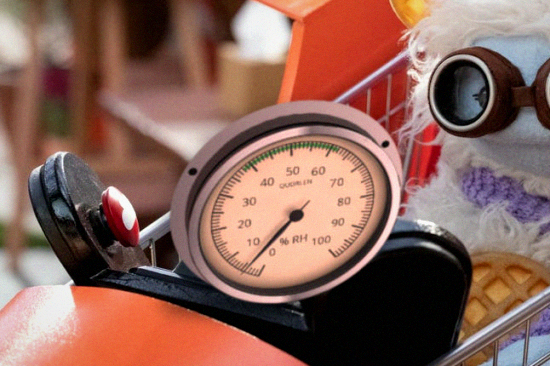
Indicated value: 5 %
